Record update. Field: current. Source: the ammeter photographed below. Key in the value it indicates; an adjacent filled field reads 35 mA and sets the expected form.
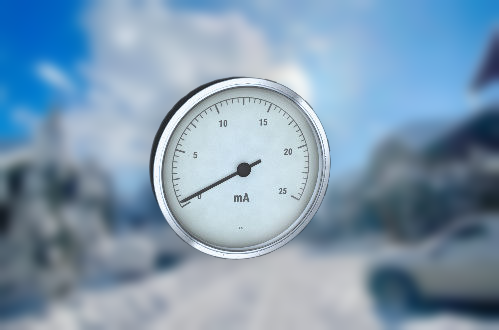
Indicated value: 0.5 mA
